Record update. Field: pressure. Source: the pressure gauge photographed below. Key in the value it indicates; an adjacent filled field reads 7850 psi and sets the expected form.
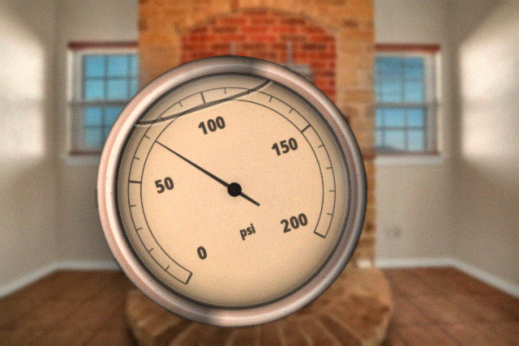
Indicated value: 70 psi
